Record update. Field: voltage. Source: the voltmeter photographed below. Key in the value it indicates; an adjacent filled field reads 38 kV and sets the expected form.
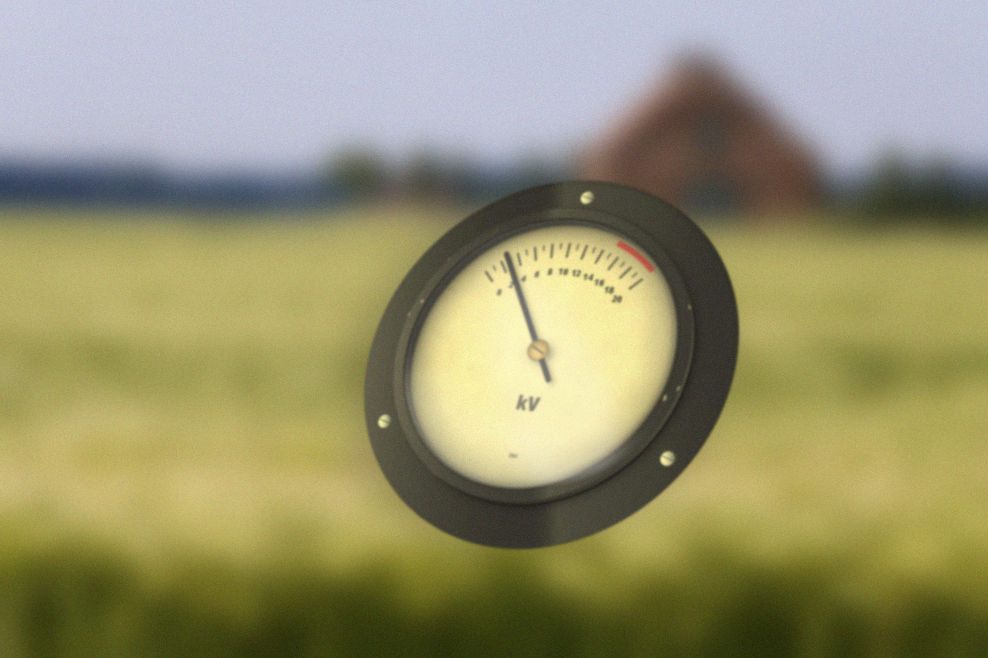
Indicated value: 3 kV
